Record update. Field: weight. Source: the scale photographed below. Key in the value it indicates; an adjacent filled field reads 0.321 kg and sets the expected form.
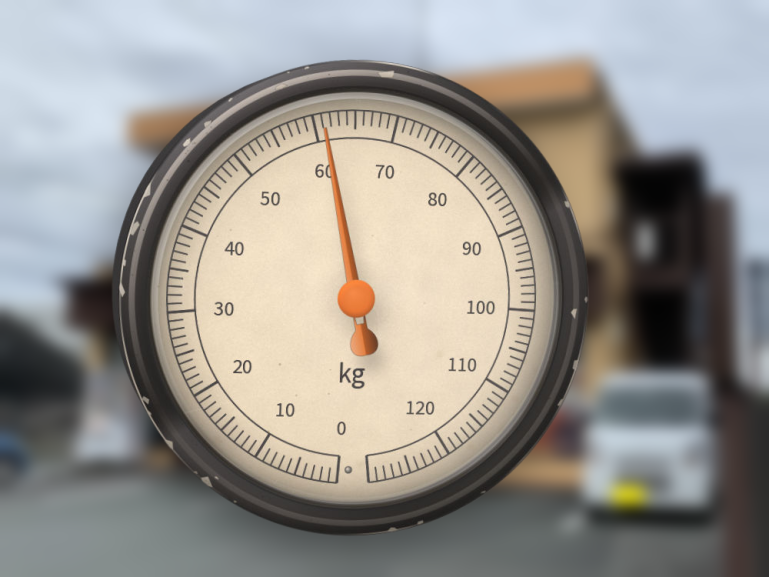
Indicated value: 61 kg
